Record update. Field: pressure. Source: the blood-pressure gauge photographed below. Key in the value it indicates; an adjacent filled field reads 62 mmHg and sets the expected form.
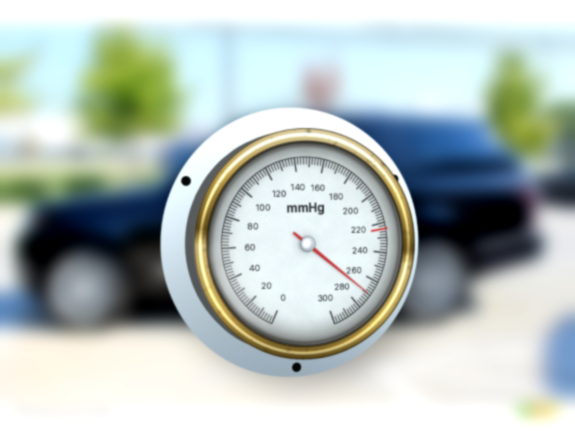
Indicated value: 270 mmHg
